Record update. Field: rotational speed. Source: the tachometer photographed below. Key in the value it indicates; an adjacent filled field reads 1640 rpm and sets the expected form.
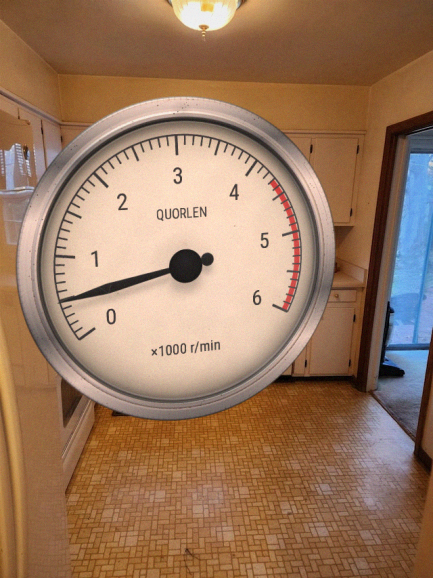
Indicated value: 500 rpm
